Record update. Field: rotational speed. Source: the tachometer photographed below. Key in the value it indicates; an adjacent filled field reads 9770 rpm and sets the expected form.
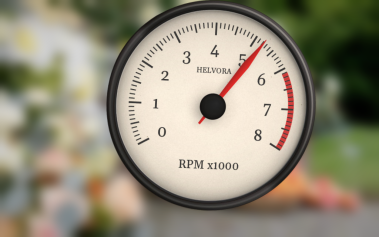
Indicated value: 5200 rpm
